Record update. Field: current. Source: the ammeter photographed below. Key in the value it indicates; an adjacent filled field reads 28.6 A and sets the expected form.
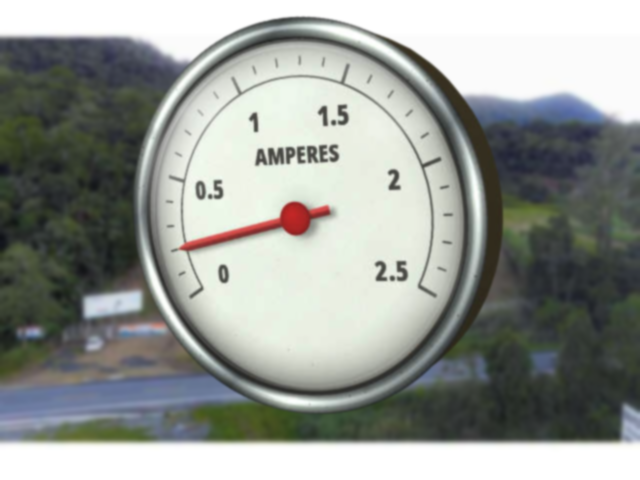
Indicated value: 0.2 A
